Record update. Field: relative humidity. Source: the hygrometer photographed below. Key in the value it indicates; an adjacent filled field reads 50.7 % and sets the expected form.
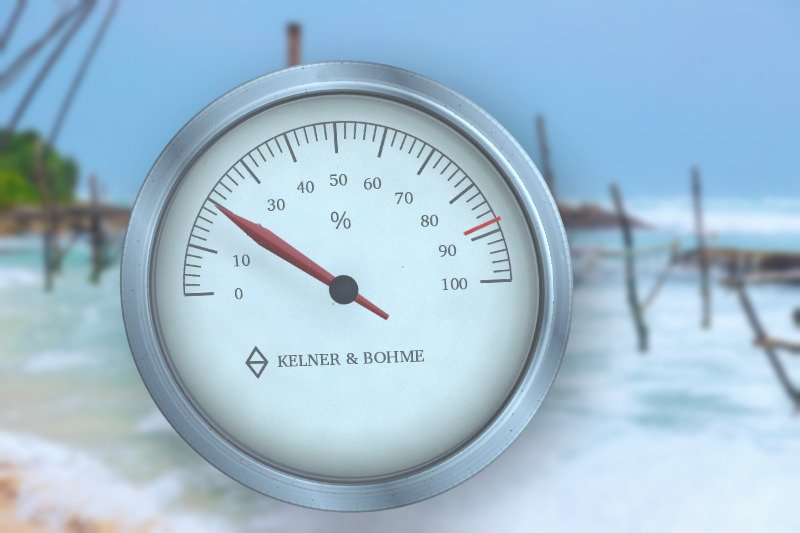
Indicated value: 20 %
